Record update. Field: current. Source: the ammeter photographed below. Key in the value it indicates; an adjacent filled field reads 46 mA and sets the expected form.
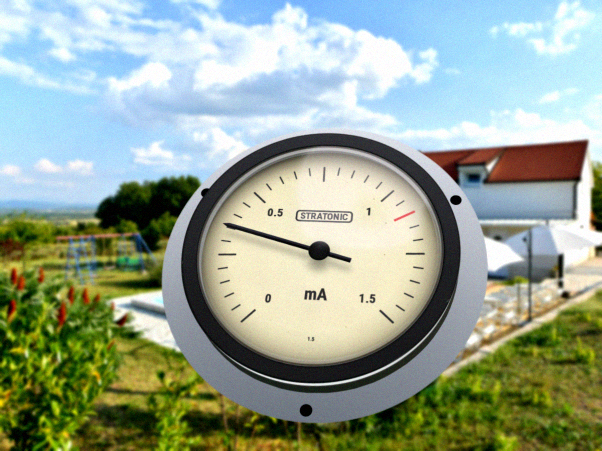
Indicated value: 0.35 mA
